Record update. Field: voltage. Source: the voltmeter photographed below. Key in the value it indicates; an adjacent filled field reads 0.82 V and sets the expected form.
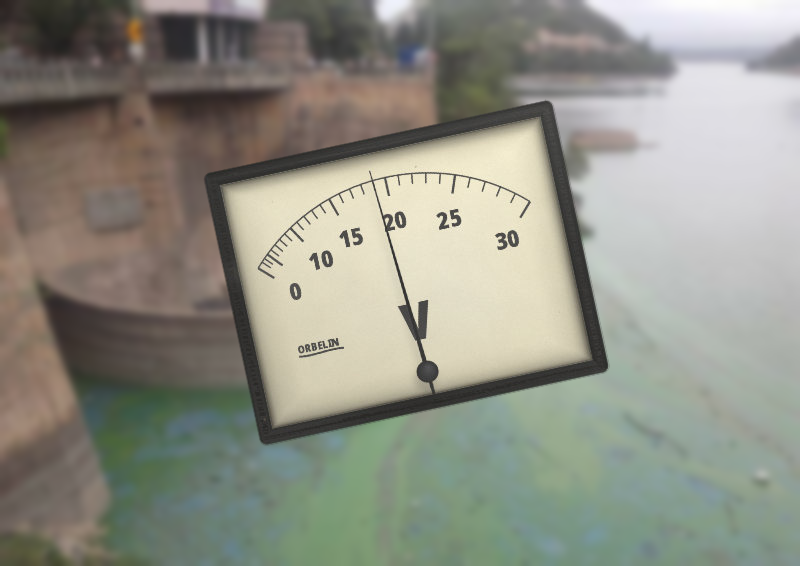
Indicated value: 19 V
